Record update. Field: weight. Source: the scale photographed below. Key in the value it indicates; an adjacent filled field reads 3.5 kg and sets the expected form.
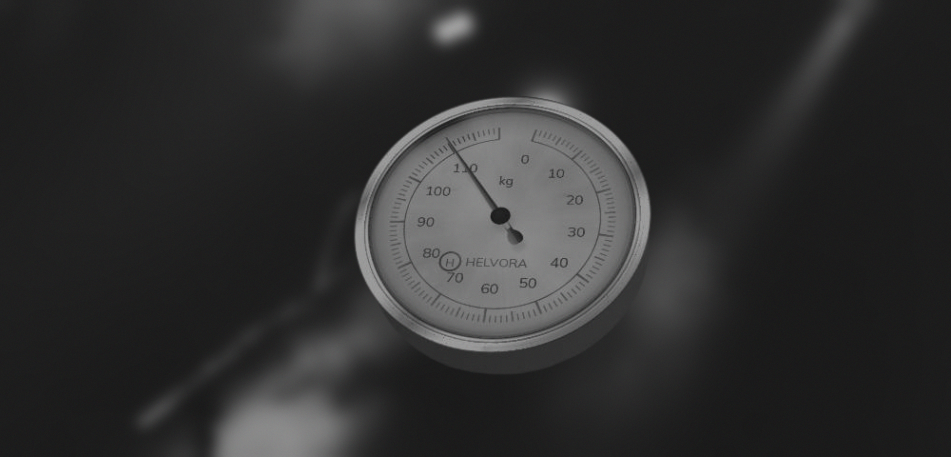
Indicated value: 110 kg
